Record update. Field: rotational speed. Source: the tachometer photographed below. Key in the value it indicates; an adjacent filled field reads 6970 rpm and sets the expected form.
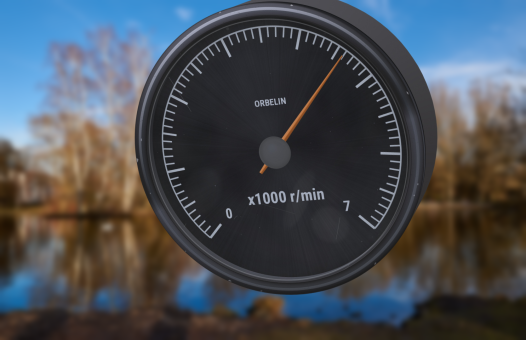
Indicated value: 4600 rpm
